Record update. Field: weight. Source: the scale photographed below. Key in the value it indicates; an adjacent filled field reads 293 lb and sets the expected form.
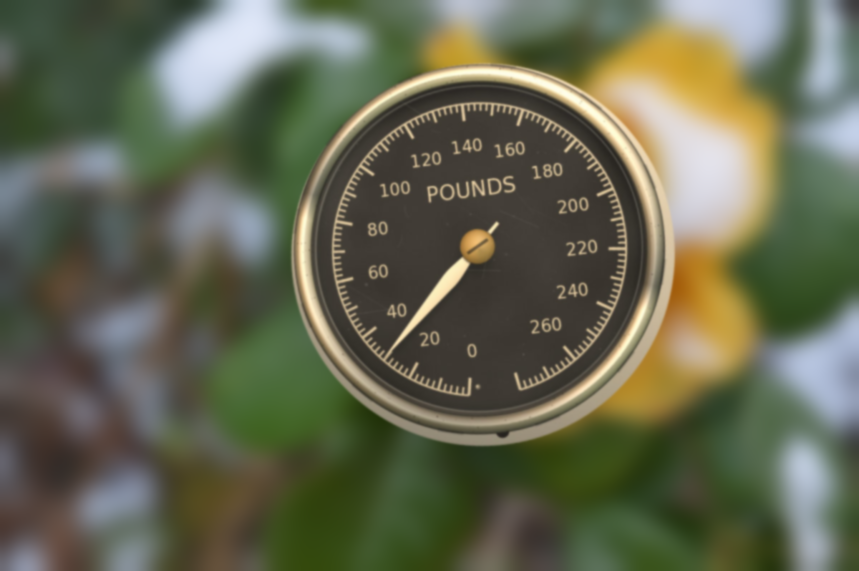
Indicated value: 30 lb
